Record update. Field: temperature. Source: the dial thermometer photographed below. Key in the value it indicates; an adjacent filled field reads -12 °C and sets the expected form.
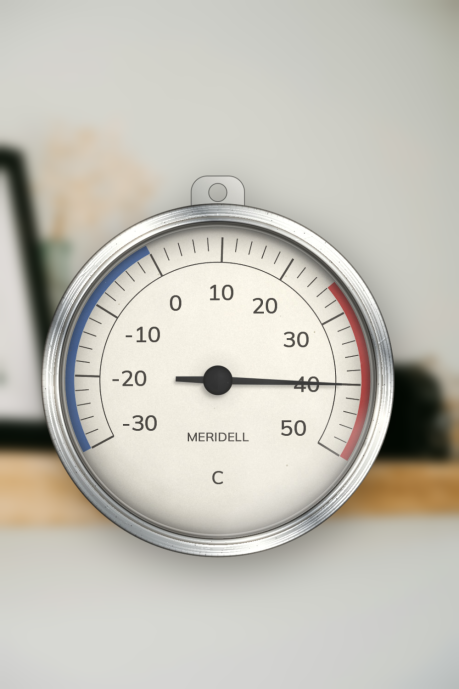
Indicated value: 40 °C
